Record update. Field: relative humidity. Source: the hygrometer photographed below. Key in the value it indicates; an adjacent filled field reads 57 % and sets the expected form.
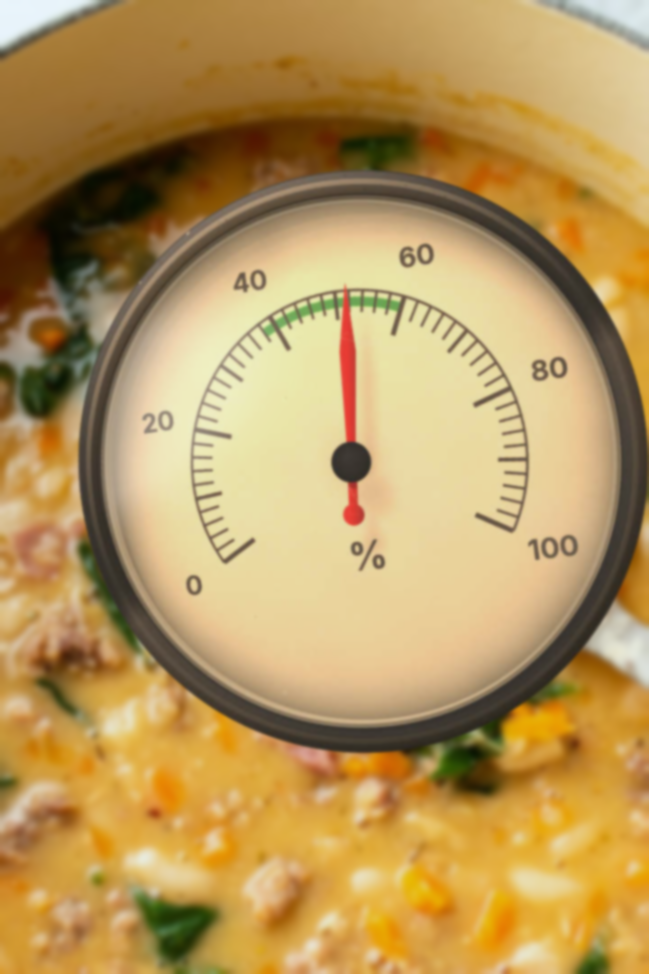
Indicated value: 52 %
